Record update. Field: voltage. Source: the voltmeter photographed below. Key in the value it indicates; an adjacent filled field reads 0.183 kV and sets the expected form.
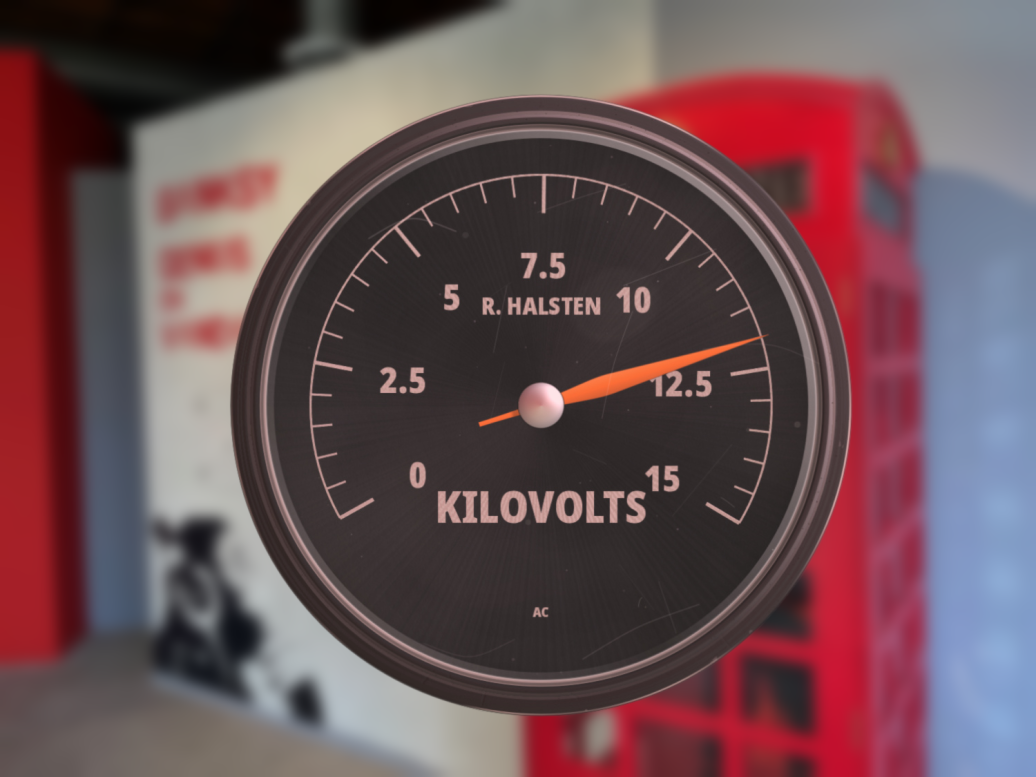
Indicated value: 12 kV
